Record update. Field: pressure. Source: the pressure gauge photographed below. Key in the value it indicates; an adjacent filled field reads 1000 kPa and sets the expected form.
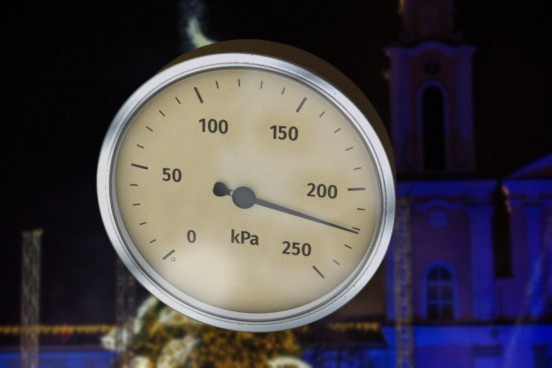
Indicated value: 220 kPa
